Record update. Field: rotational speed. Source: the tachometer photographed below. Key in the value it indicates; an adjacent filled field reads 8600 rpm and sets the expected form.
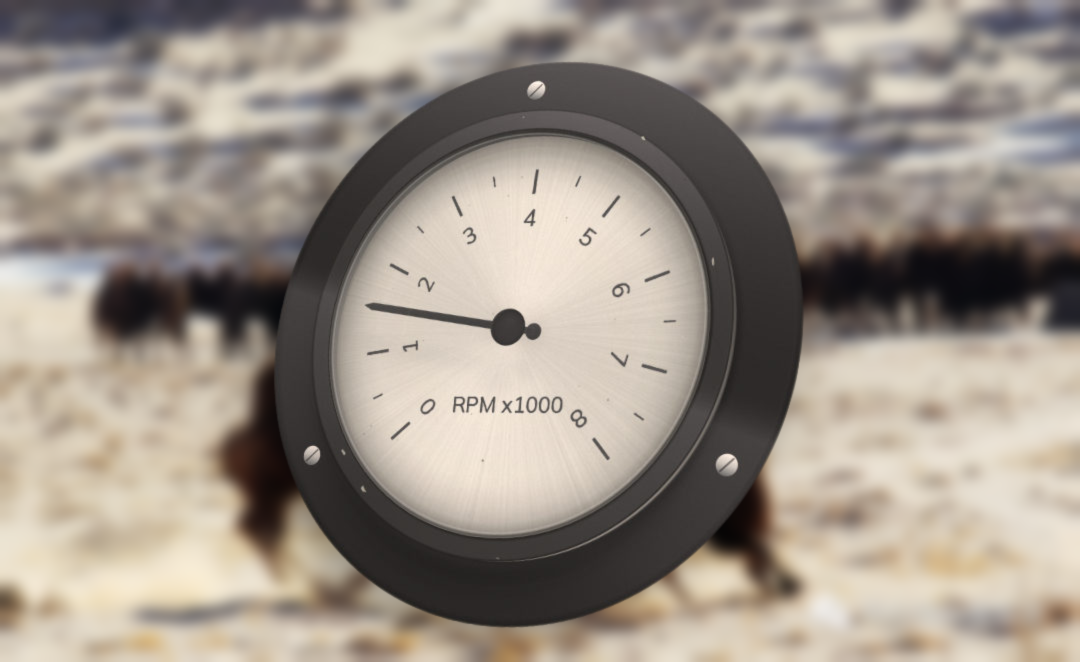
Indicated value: 1500 rpm
